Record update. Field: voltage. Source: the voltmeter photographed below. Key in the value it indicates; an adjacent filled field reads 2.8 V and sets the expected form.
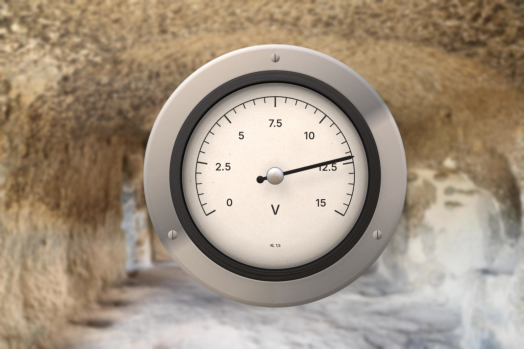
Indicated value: 12.25 V
